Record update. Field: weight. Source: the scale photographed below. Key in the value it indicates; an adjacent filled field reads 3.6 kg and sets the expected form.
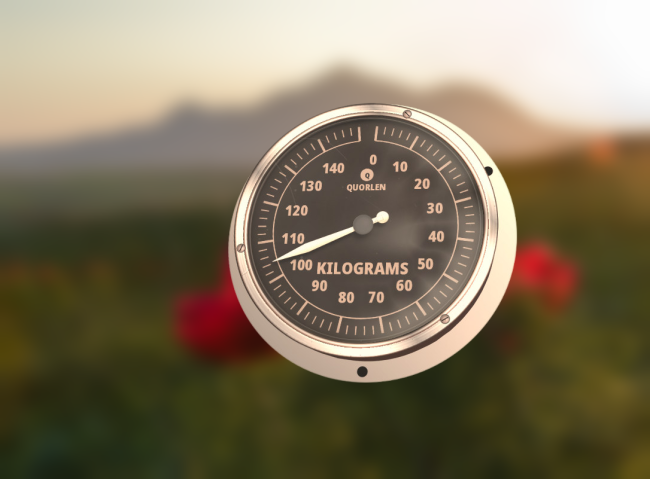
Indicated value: 104 kg
